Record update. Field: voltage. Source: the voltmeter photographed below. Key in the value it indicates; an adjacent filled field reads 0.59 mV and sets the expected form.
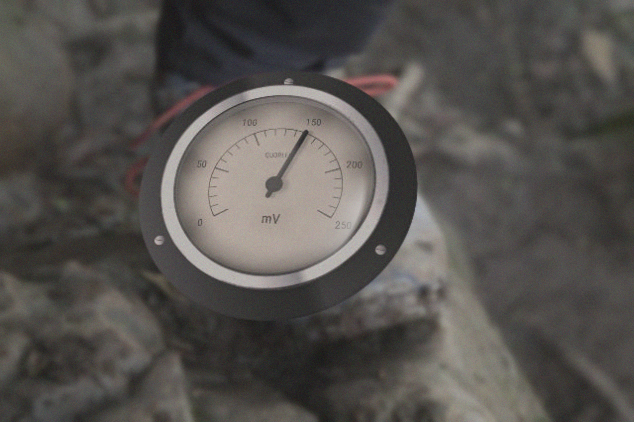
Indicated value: 150 mV
